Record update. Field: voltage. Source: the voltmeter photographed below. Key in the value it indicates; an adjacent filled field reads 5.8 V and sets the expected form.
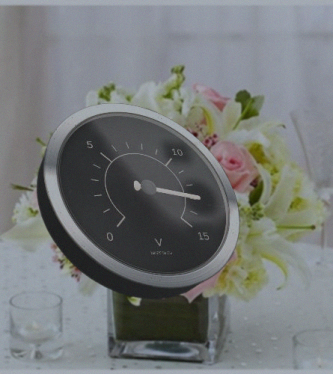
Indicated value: 13 V
